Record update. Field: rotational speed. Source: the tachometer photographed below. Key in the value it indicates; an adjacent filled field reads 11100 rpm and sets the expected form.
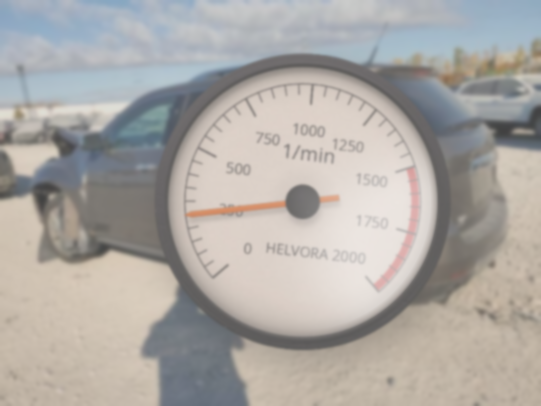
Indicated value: 250 rpm
